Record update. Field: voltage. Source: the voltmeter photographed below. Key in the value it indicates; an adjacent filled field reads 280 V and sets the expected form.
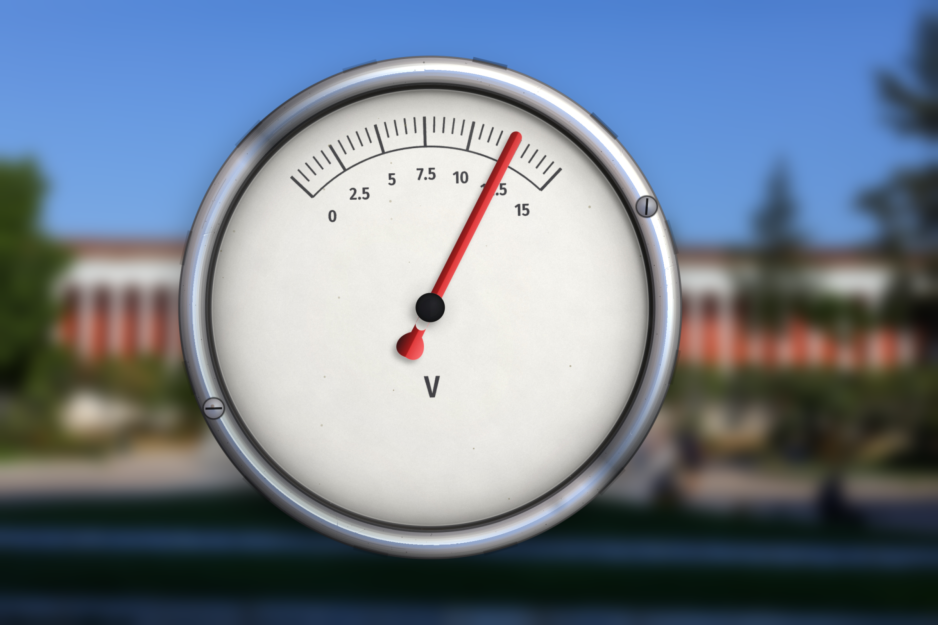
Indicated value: 12.25 V
